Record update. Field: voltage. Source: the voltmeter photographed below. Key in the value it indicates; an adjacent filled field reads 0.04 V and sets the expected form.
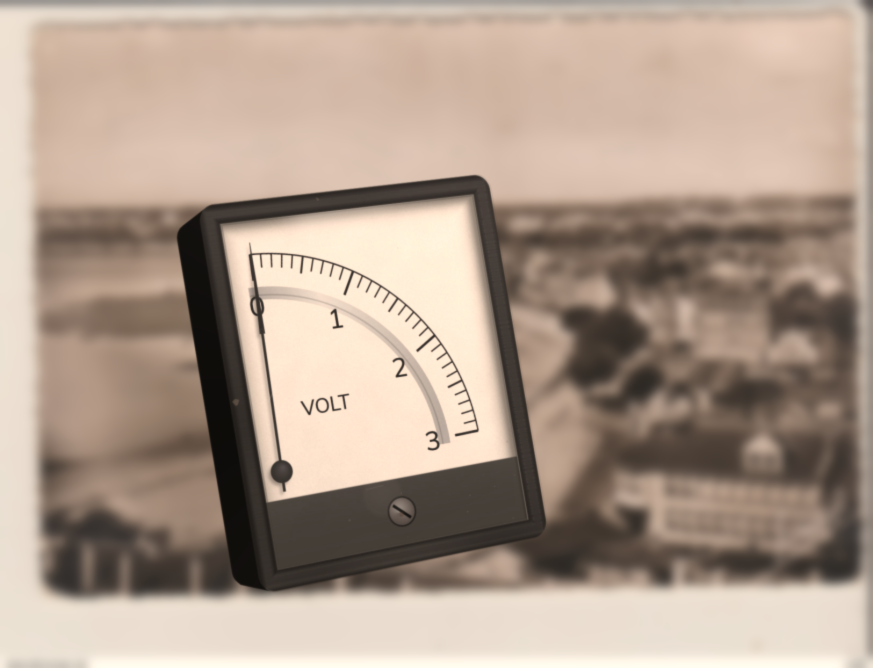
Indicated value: 0 V
